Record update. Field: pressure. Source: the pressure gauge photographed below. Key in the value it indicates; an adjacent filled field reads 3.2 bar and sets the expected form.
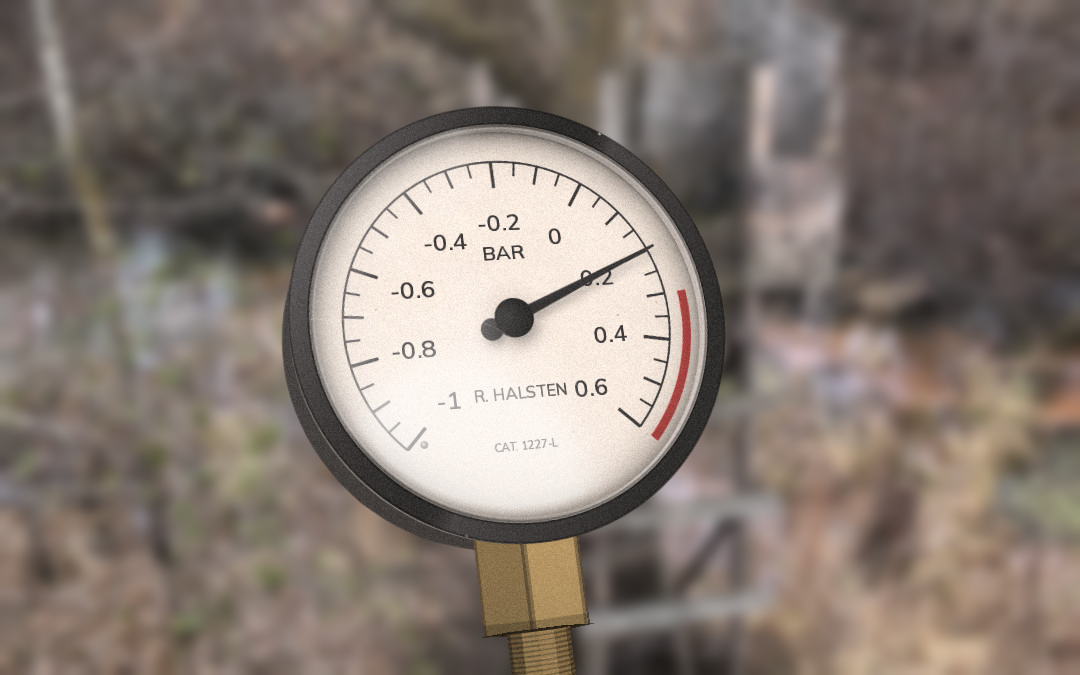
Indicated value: 0.2 bar
